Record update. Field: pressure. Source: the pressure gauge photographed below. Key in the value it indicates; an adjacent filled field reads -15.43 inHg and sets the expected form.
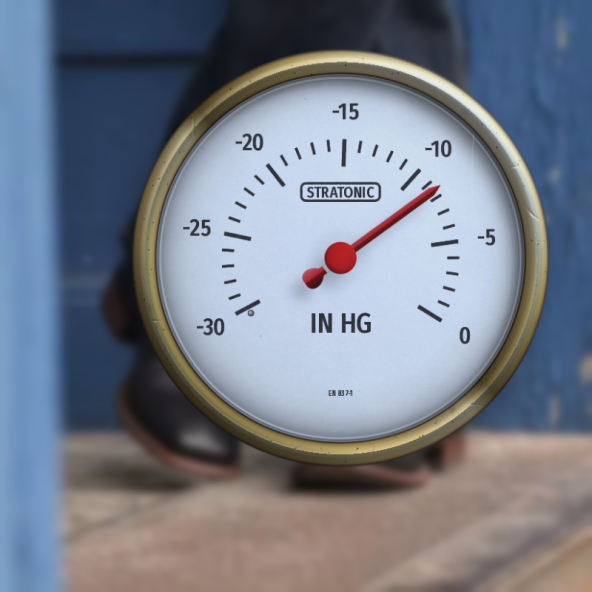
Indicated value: -8.5 inHg
